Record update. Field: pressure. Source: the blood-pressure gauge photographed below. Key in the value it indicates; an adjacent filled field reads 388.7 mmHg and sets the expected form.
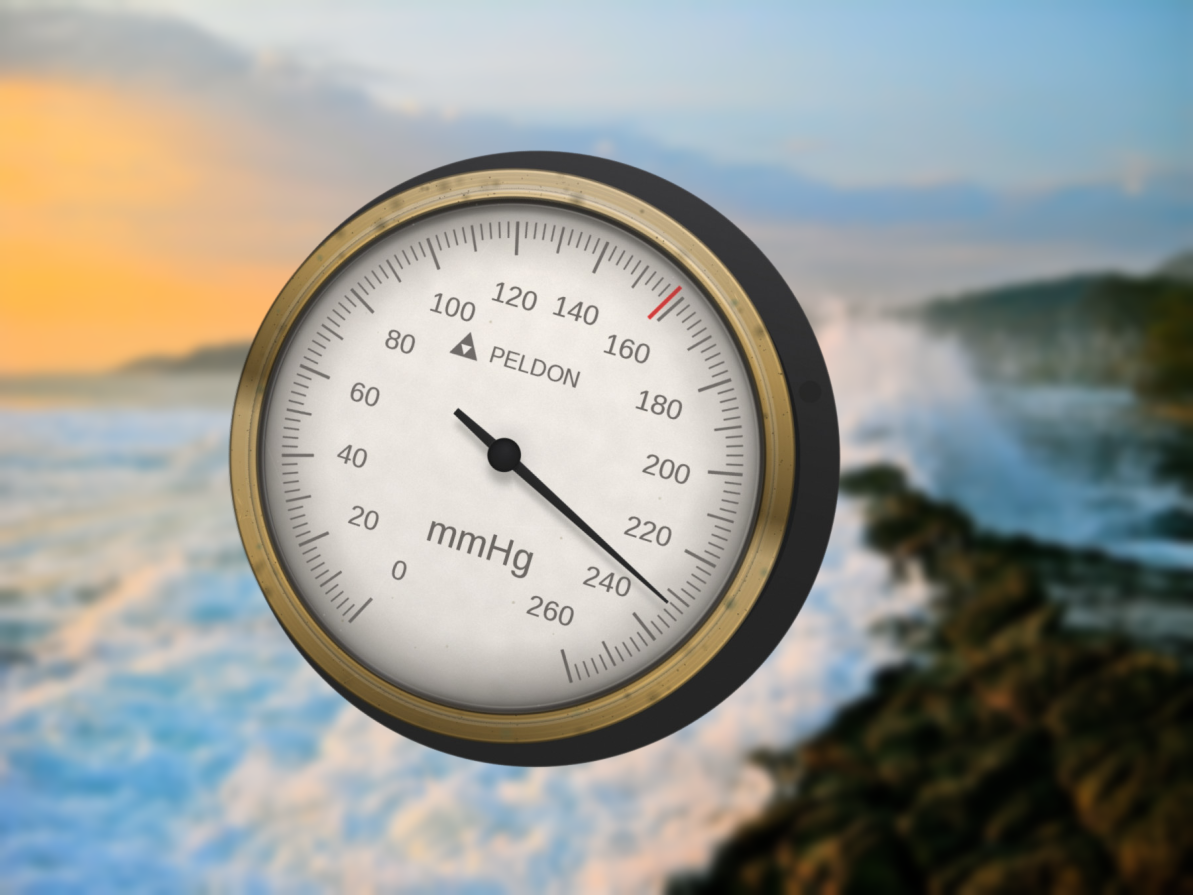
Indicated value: 232 mmHg
